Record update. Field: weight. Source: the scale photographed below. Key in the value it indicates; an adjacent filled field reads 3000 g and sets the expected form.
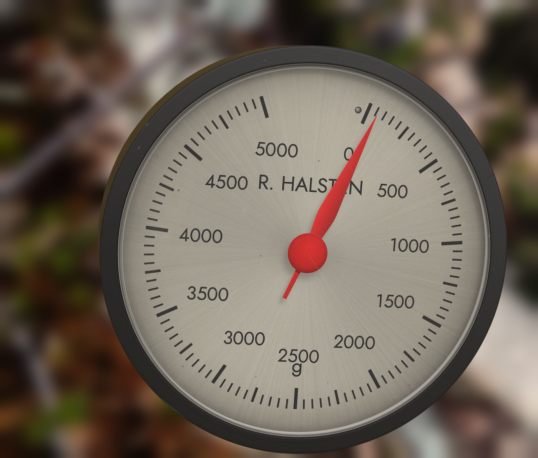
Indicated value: 50 g
